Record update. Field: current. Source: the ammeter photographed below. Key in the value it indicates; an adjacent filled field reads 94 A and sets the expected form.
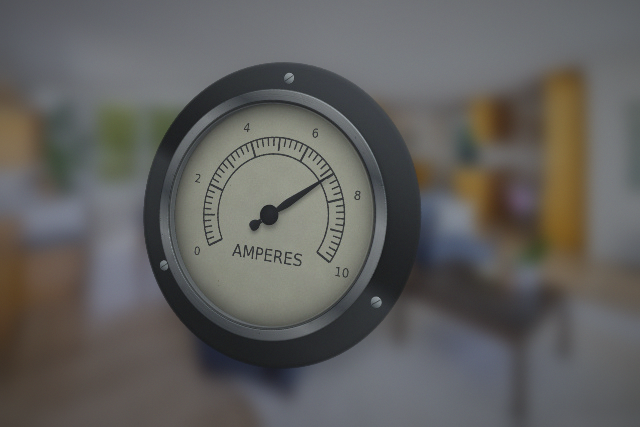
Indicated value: 7.2 A
